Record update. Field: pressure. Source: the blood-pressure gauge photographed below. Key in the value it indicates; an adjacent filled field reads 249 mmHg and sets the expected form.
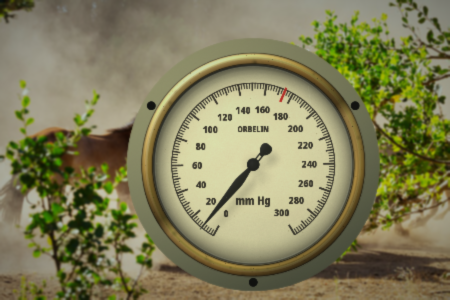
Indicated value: 10 mmHg
